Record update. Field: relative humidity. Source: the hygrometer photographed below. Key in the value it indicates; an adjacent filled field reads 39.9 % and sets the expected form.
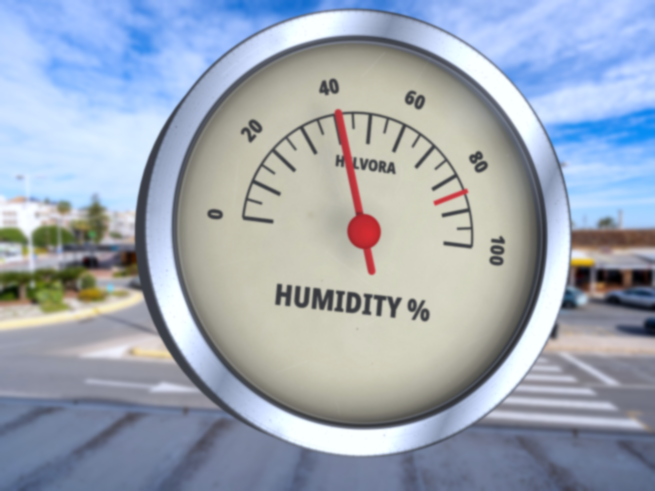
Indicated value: 40 %
